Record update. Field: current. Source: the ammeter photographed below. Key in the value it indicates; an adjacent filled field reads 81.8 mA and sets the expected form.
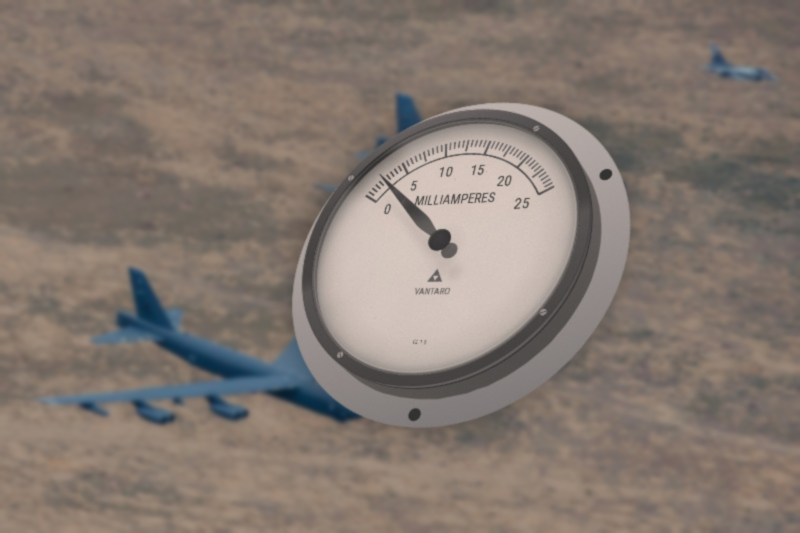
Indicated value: 2.5 mA
